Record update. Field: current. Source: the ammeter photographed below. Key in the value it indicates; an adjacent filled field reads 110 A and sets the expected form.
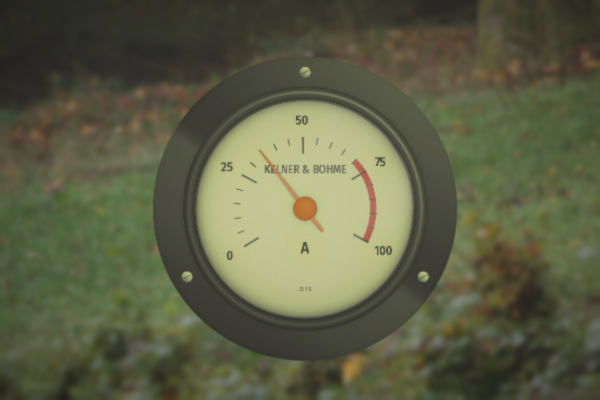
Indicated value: 35 A
